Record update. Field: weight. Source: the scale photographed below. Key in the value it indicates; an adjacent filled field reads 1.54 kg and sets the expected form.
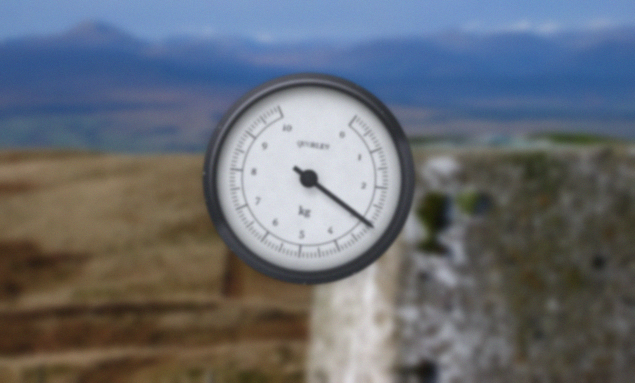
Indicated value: 3 kg
